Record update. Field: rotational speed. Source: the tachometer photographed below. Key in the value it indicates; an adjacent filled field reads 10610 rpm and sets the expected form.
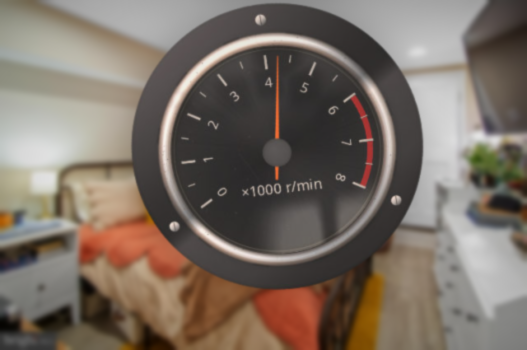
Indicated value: 4250 rpm
